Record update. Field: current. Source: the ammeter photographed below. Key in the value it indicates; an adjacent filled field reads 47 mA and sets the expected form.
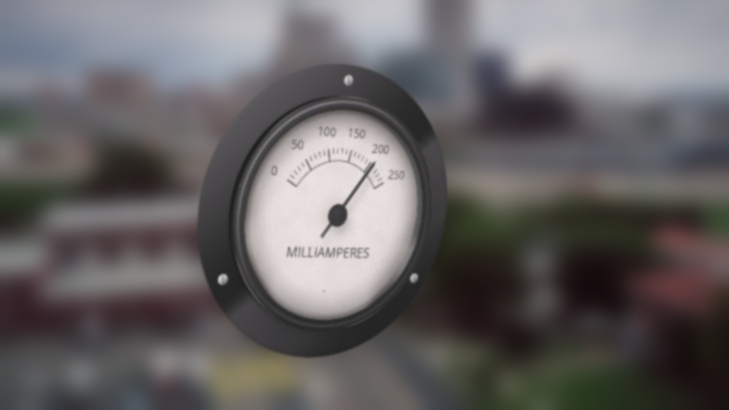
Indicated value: 200 mA
